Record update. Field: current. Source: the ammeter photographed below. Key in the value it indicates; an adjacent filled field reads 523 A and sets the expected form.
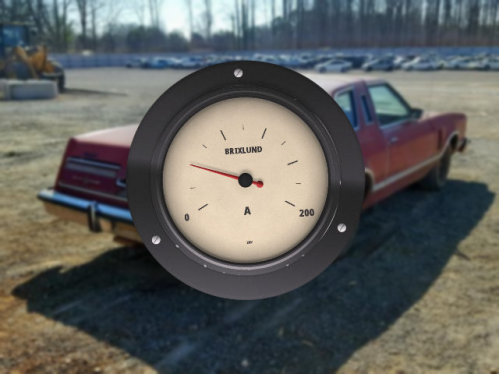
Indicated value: 40 A
